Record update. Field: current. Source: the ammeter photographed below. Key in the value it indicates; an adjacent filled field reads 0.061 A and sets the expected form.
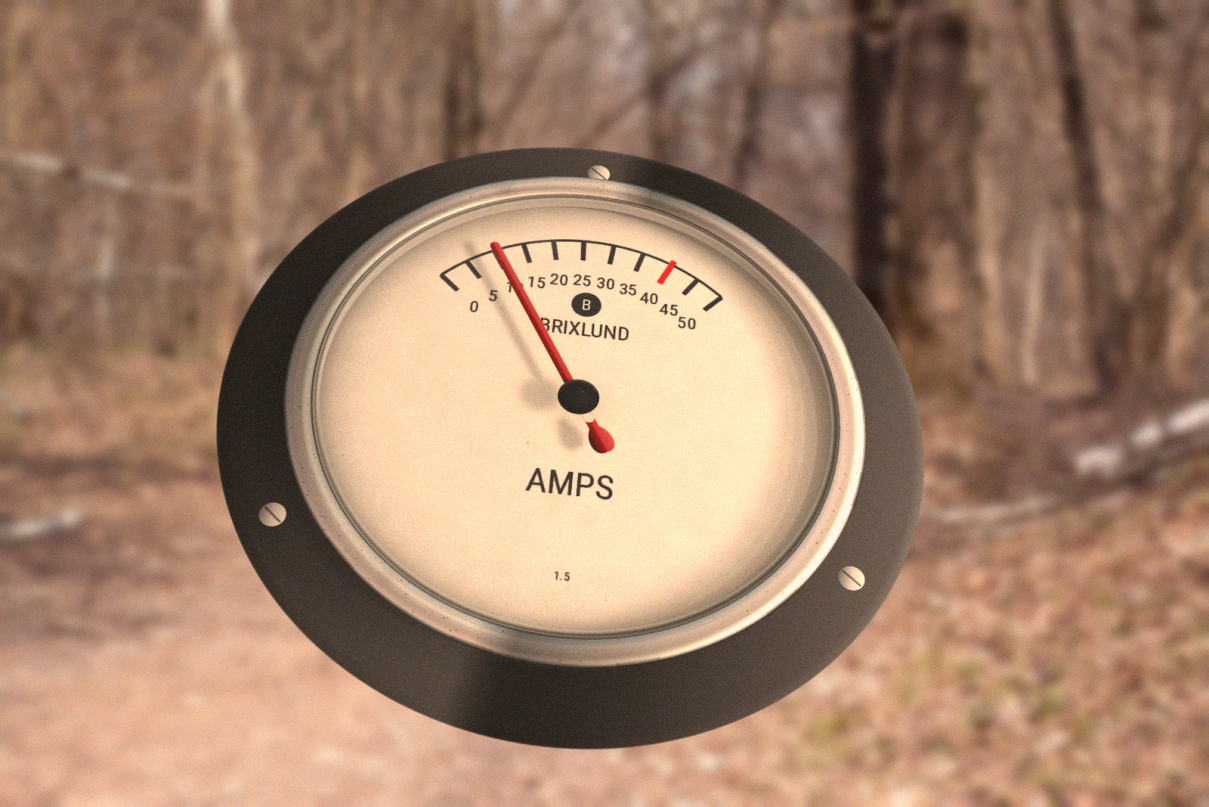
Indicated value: 10 A
